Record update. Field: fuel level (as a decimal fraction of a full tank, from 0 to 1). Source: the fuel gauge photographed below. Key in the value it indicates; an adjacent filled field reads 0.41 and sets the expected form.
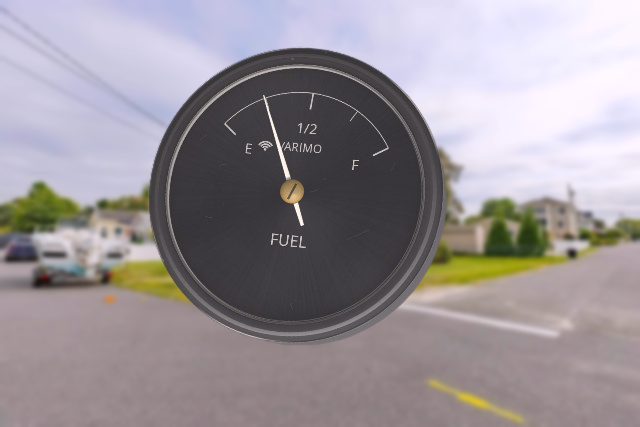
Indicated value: 0.25
